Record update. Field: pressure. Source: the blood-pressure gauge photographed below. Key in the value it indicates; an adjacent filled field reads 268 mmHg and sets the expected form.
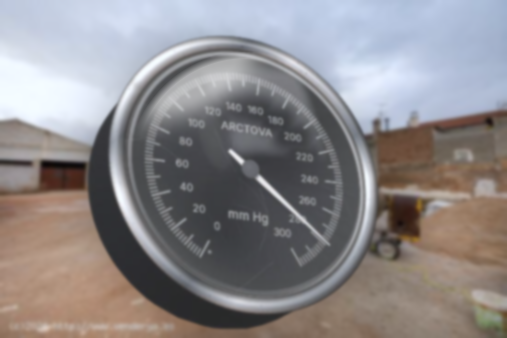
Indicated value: 280 mmHg
